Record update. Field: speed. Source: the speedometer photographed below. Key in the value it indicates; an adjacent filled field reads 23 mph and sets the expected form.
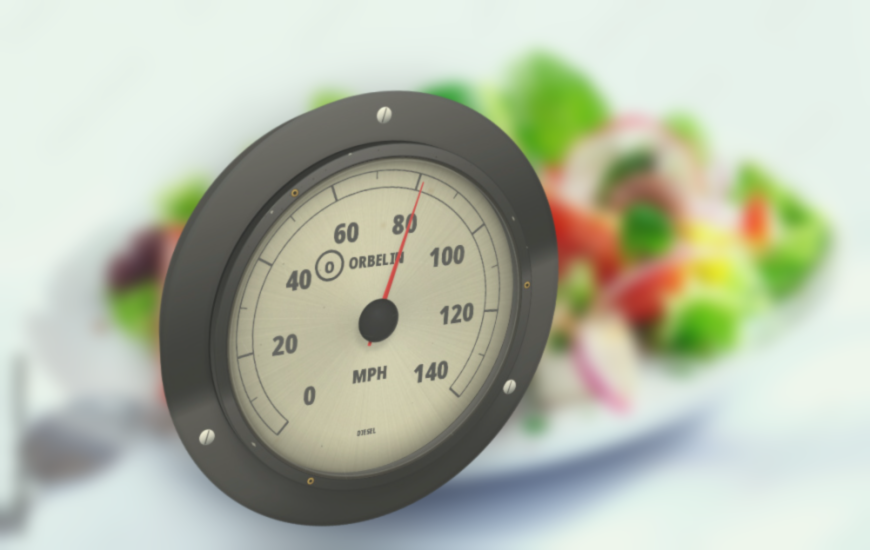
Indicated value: 80 mph
